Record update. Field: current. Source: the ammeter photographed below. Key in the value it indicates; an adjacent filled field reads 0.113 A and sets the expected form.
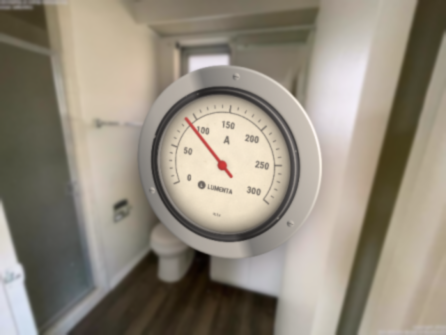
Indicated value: 90 A
